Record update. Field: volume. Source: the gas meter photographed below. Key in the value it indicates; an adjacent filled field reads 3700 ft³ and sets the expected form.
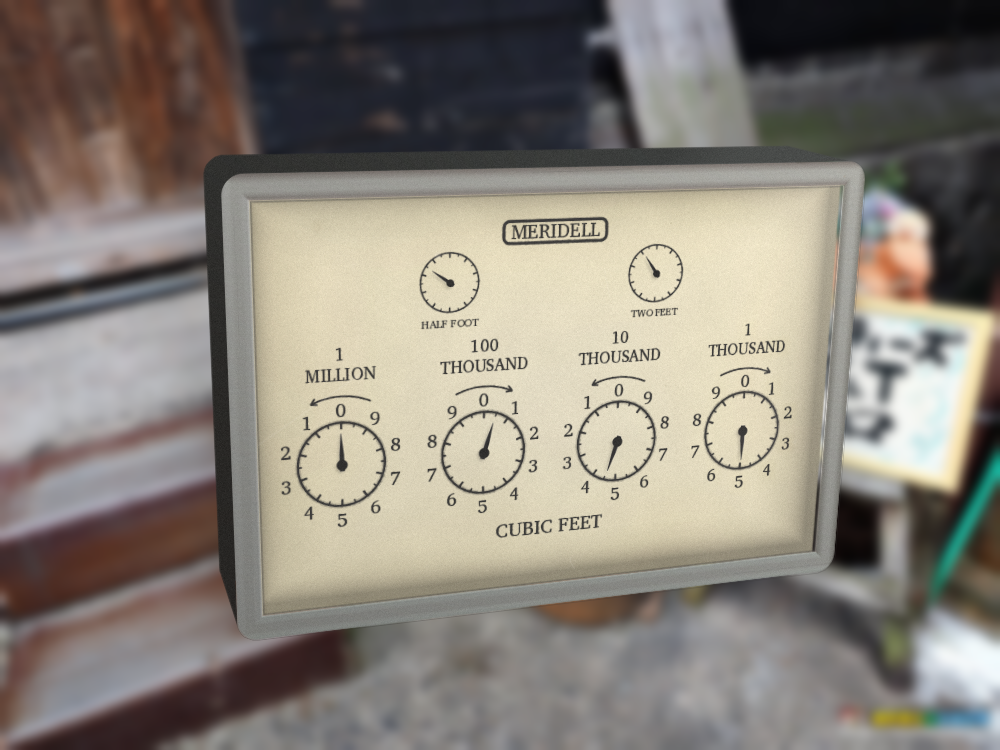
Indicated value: 4500 ft³
